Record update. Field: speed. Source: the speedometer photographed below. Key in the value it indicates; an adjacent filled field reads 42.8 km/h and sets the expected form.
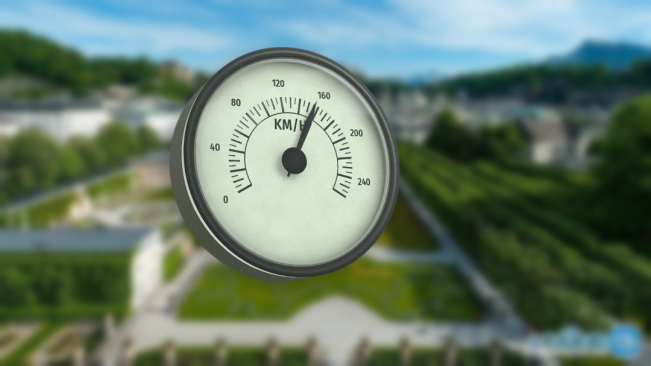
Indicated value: 155 km/h
